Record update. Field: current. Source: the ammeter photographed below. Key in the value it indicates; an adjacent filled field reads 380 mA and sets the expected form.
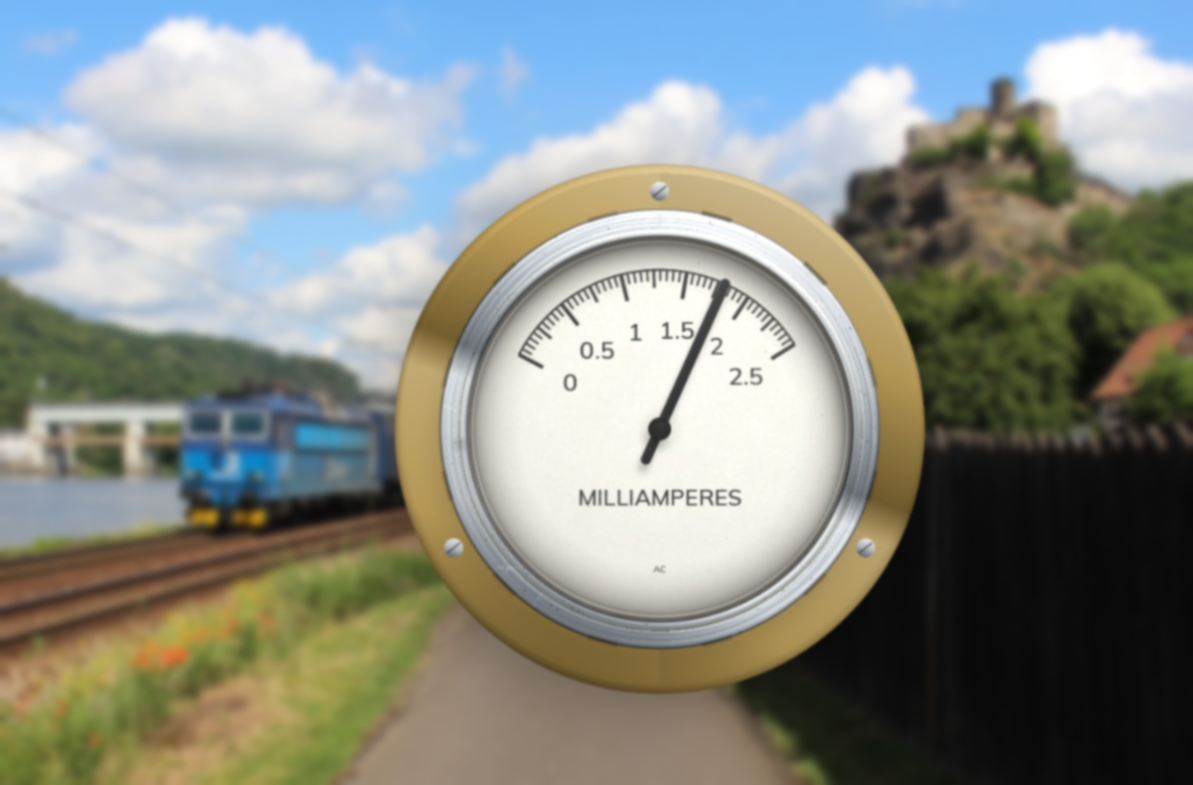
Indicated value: 1.8 mA
